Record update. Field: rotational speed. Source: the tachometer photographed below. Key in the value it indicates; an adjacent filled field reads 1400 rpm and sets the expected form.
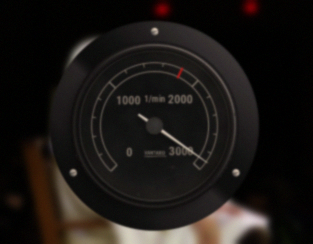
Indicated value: 2900 rpm
